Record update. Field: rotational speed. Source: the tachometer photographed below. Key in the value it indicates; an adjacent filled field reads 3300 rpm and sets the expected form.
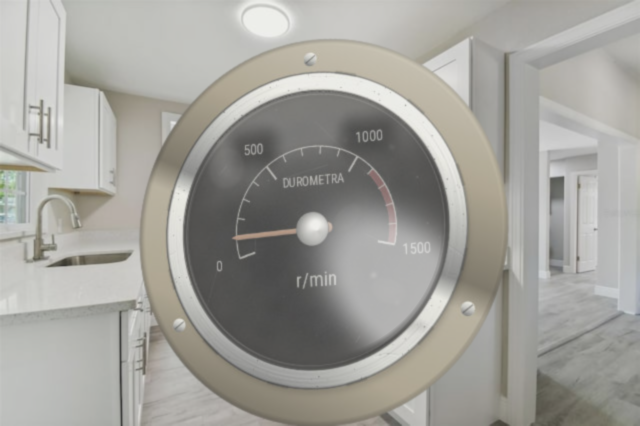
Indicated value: 100 rpm
